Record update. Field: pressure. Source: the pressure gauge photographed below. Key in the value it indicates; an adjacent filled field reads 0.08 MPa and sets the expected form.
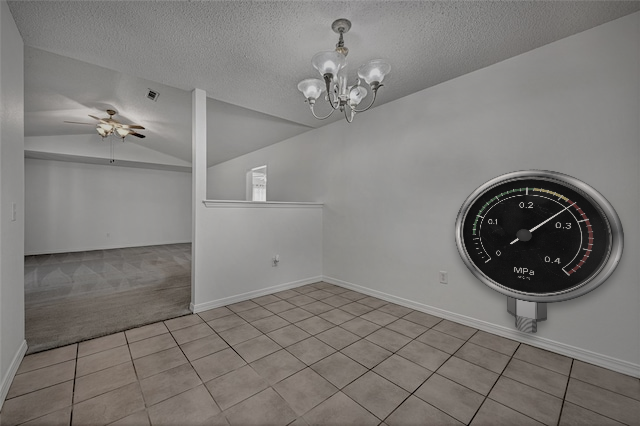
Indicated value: 0.27 MPa
